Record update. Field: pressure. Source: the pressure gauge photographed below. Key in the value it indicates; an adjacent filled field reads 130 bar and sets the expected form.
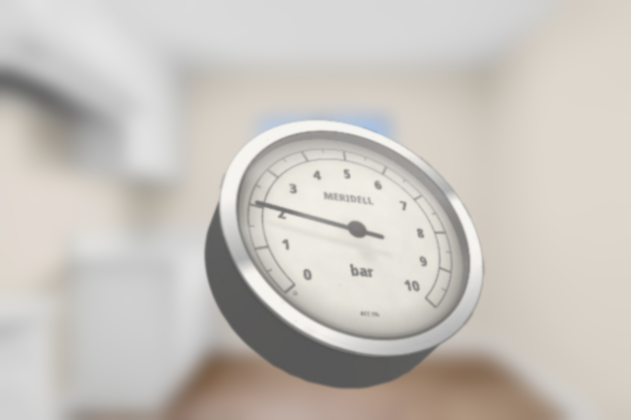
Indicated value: 2 bar
